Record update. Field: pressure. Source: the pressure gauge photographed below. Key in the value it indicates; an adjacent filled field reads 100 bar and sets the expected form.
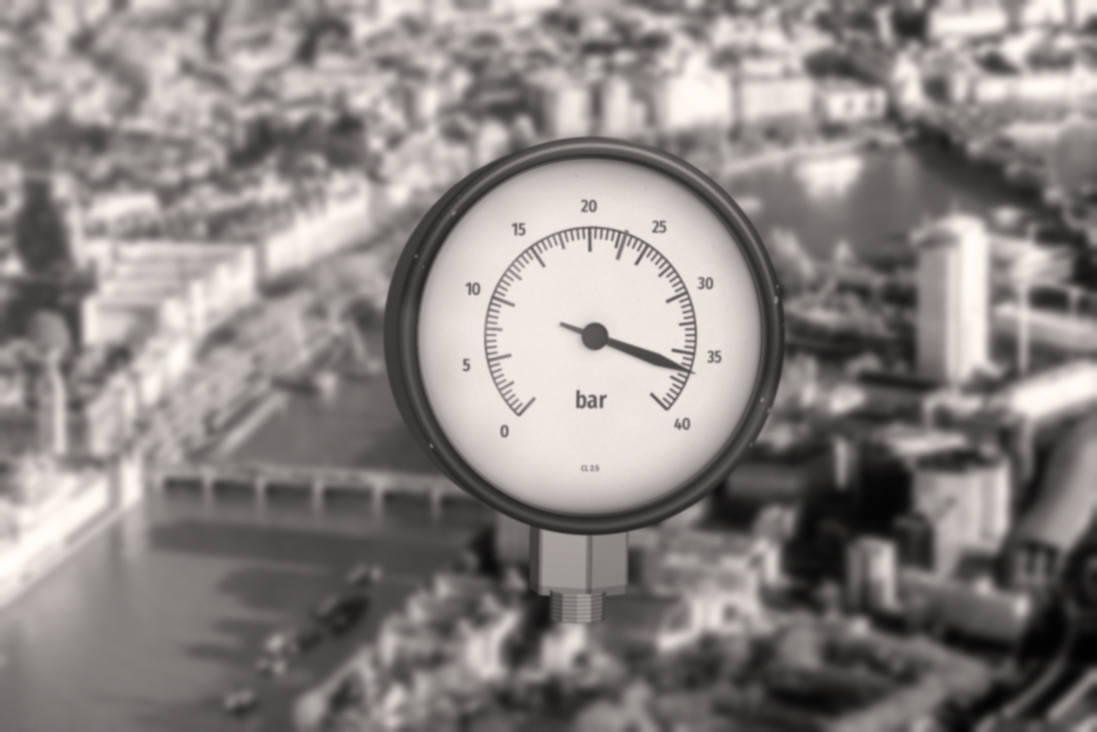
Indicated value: 36.5 bar
